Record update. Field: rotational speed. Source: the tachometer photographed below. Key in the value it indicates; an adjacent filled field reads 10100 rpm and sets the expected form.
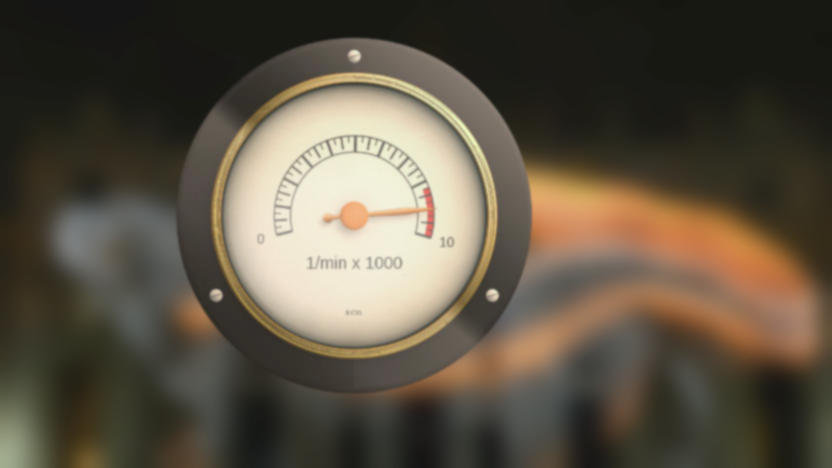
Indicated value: 9000 rpm
